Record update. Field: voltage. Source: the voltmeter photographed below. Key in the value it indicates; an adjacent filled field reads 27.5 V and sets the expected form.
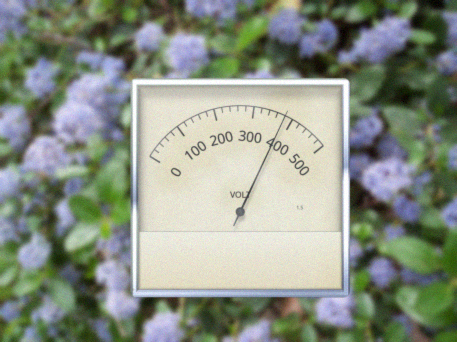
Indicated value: 380 V
